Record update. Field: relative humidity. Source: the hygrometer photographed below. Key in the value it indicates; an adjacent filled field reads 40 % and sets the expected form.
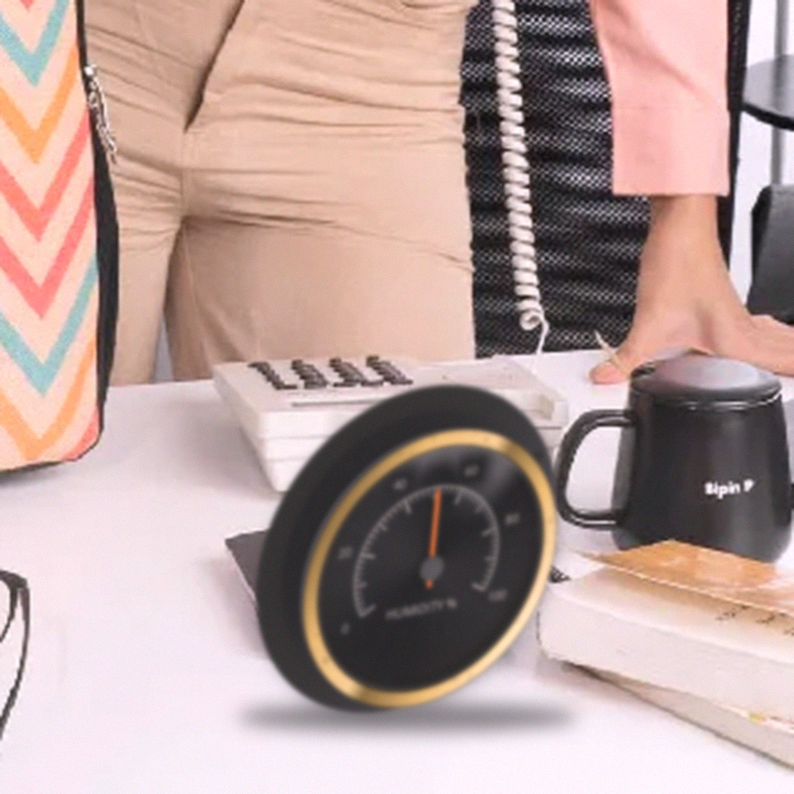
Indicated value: 50 %
